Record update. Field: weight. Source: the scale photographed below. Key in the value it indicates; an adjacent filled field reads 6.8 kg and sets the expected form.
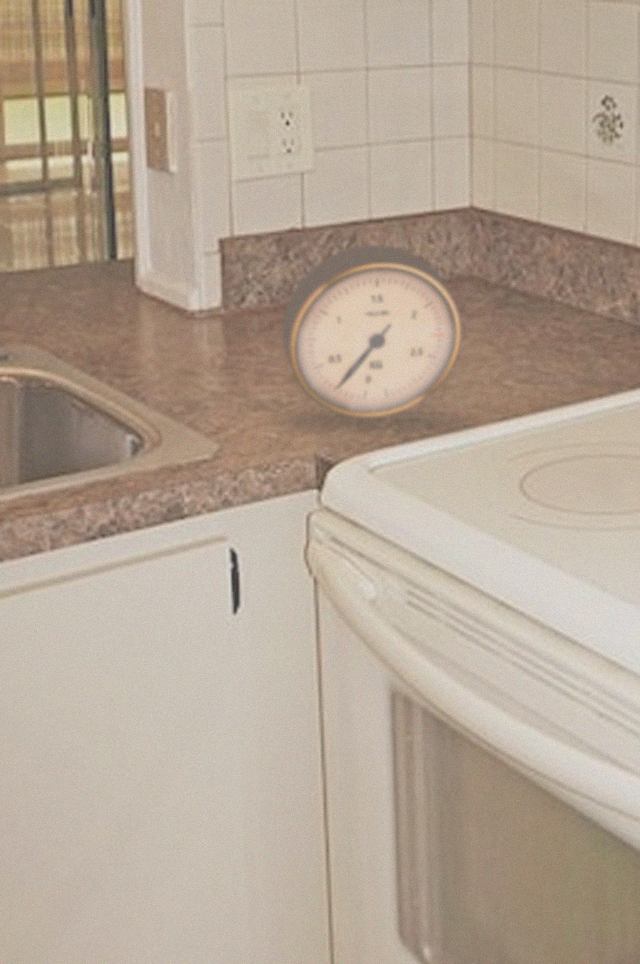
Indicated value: 0.25 kg
